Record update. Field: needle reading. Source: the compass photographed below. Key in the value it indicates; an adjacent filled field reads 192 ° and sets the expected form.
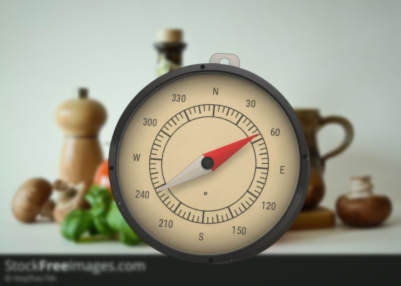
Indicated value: 55 °
